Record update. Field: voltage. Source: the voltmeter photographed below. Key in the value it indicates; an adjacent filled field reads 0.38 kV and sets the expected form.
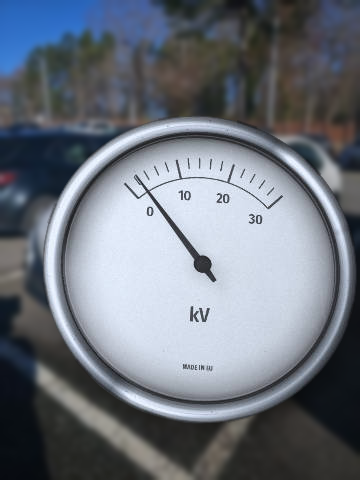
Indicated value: 2 kV
